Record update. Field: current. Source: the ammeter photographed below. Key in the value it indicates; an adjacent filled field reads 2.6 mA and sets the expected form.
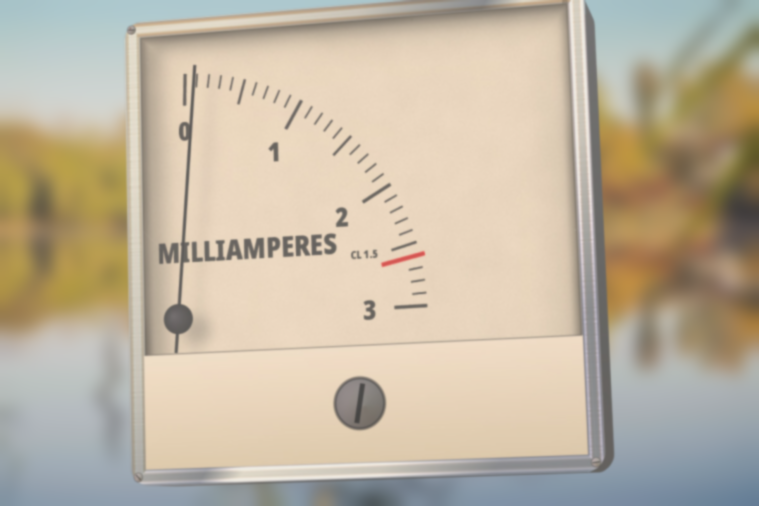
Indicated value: 0.1 mA
